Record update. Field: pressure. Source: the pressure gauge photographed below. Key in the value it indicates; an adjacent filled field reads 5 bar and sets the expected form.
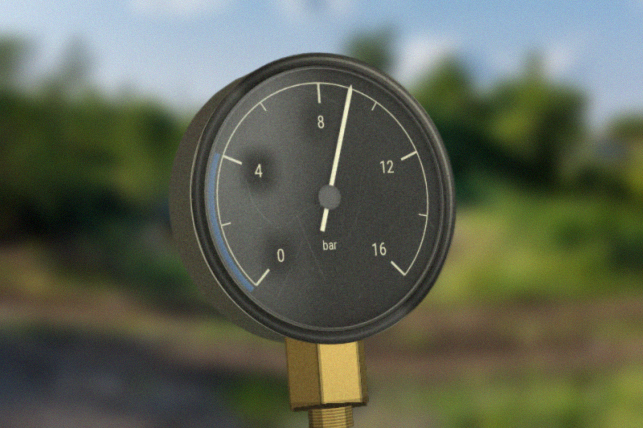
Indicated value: 9 bar
